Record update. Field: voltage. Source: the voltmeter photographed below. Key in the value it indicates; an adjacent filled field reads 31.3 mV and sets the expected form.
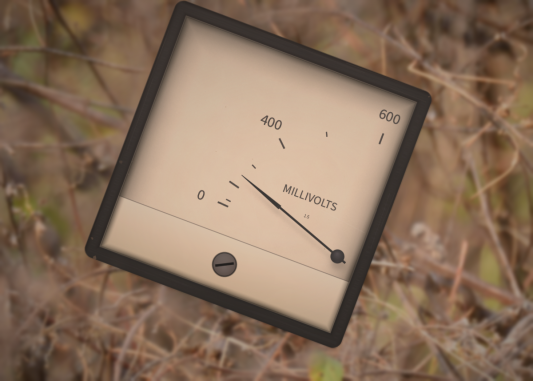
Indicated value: 250 mV
